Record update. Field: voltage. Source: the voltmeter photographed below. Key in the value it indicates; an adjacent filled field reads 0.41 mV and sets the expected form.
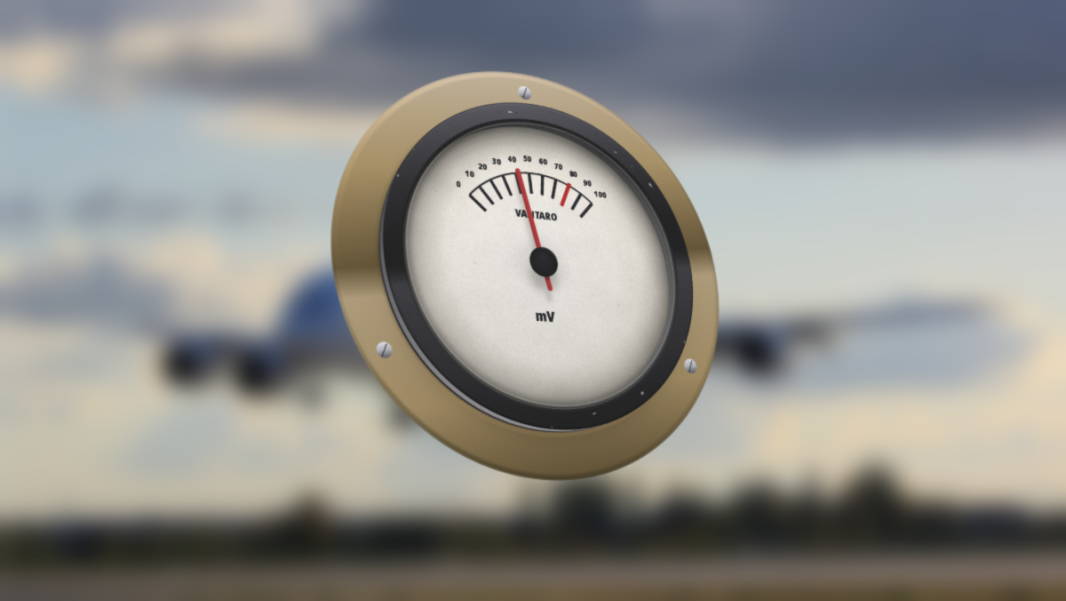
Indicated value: 40 mV
